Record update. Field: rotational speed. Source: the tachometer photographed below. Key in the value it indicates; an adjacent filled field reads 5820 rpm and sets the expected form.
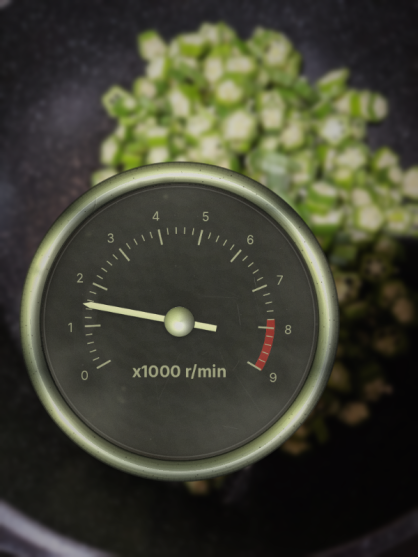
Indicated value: 1500 rpm
